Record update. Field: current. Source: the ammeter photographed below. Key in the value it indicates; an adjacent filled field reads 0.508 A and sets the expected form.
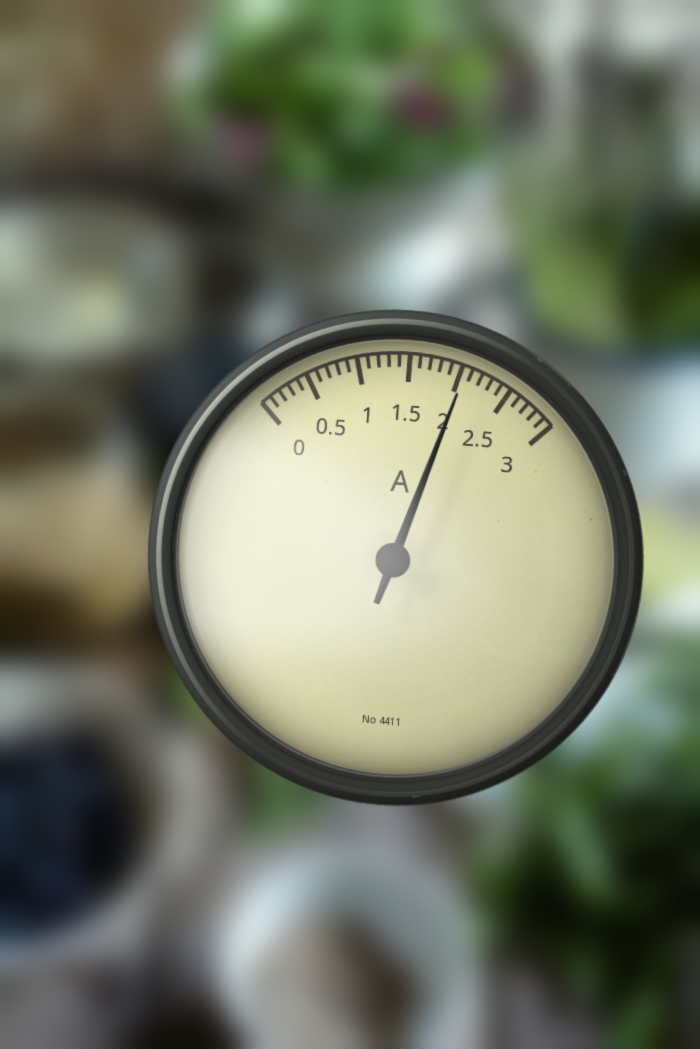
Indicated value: 2.05 A
